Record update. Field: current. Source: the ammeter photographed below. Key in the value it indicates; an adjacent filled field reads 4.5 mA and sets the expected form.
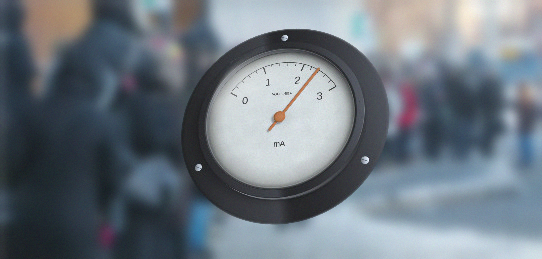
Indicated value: 2.4 mA
